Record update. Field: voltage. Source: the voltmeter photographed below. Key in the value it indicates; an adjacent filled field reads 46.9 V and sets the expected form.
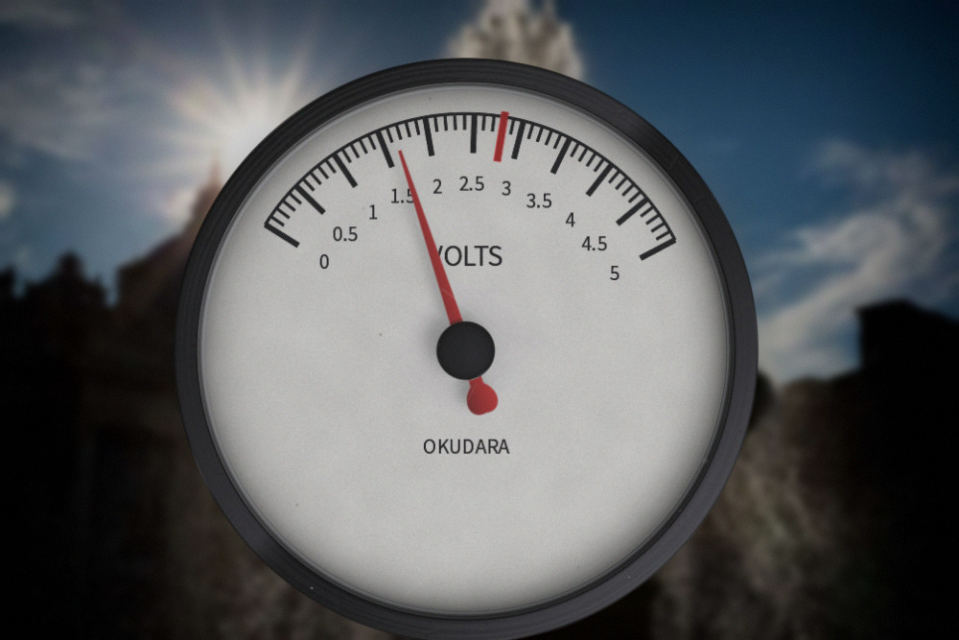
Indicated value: 1.65 V
